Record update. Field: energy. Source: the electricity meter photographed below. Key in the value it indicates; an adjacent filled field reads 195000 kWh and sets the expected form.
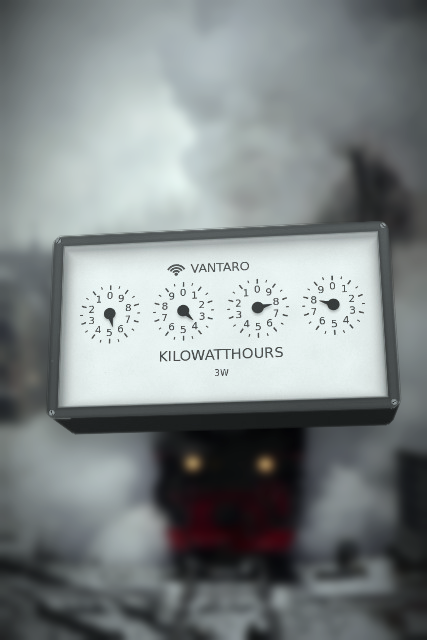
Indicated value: 5378 kWh
